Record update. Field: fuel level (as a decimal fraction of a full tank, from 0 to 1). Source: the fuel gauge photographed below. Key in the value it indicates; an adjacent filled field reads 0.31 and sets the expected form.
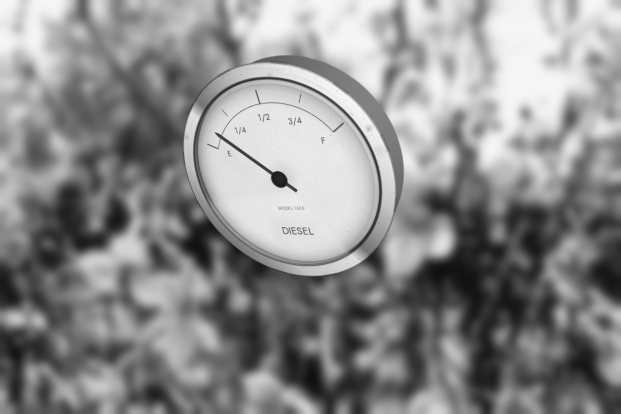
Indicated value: 0.125
